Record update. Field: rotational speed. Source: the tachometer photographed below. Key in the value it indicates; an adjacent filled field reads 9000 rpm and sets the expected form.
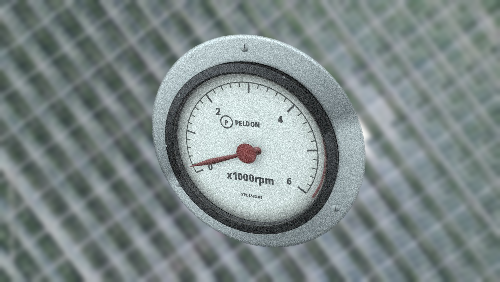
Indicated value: 200 rpm
